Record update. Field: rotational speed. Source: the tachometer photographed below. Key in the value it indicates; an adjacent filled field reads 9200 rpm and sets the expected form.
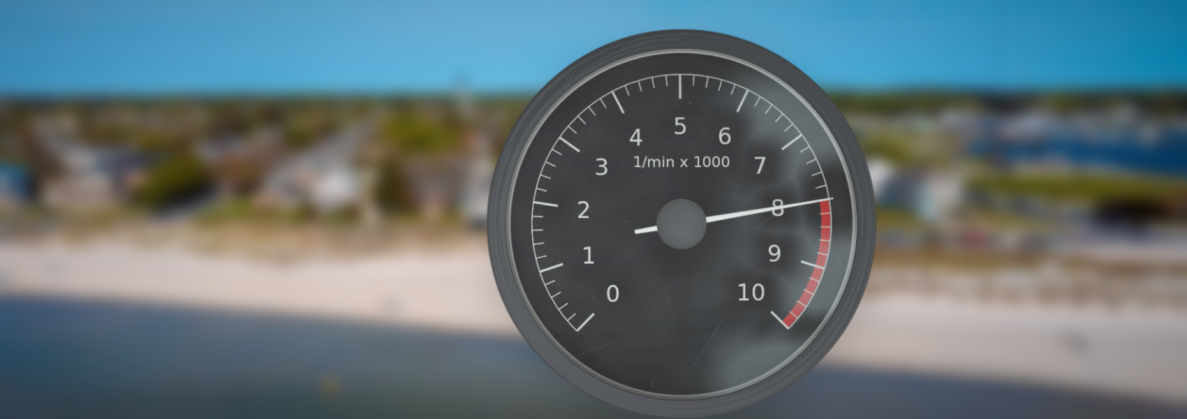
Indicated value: 8000 rpm
